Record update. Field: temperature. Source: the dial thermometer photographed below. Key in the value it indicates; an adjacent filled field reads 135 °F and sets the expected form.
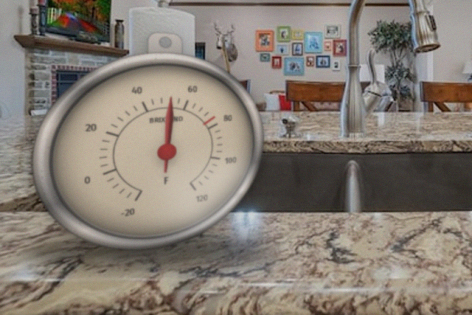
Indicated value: 52 °F
